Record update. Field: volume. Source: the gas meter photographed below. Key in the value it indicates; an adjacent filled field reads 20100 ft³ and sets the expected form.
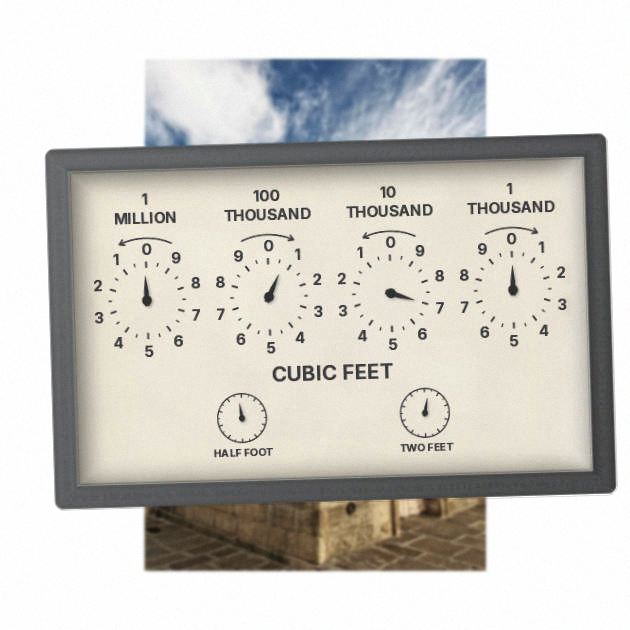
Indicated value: 7000 ft³
